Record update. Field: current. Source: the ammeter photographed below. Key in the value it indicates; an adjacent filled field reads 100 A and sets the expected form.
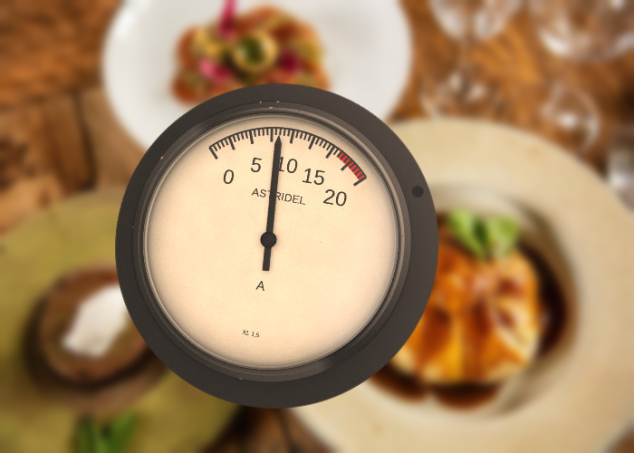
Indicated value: 8.5 A
